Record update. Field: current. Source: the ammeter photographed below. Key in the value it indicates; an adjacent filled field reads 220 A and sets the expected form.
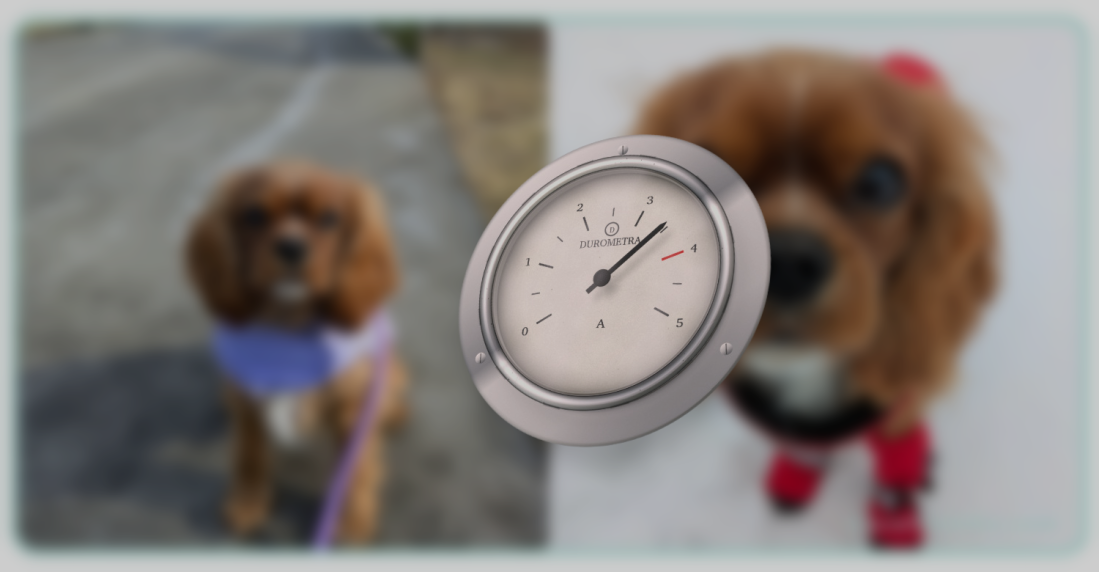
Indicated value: 3.5 A
